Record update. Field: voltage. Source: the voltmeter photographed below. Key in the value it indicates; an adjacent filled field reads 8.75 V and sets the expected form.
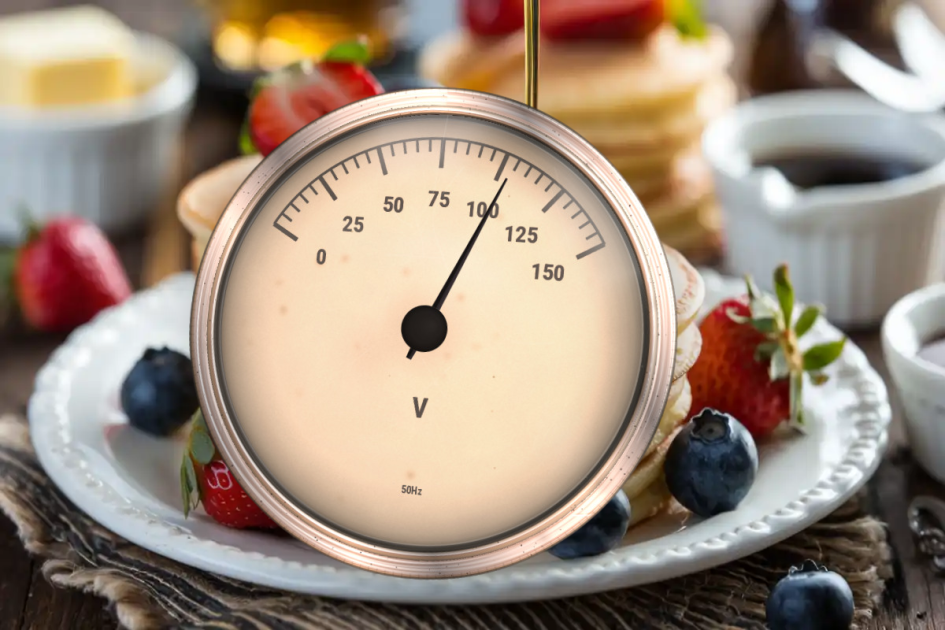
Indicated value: 105 V
